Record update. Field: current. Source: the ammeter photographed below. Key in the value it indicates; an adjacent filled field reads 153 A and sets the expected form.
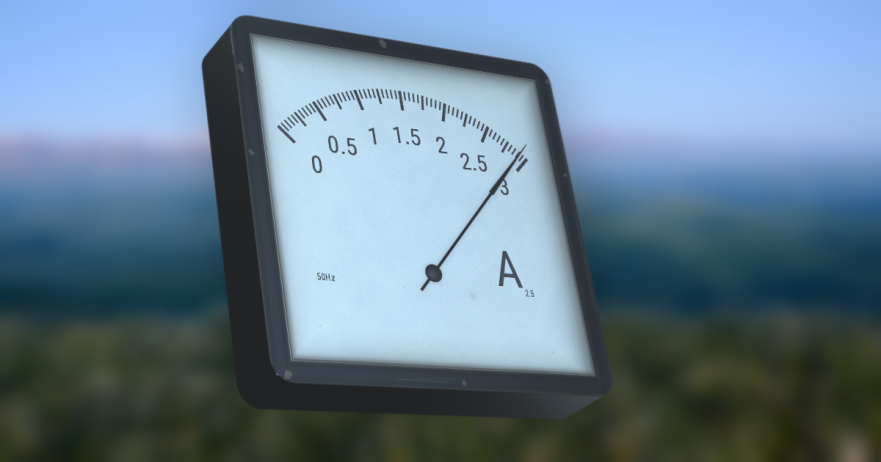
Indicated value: 2.9 A
